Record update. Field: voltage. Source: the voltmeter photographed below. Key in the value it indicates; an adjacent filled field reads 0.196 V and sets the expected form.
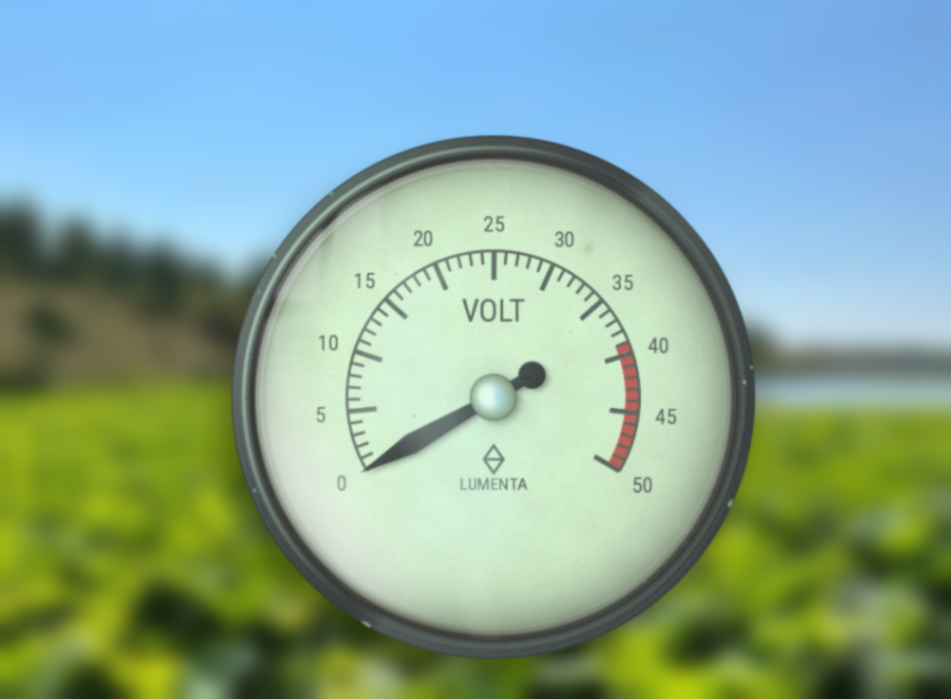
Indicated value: 0 V
